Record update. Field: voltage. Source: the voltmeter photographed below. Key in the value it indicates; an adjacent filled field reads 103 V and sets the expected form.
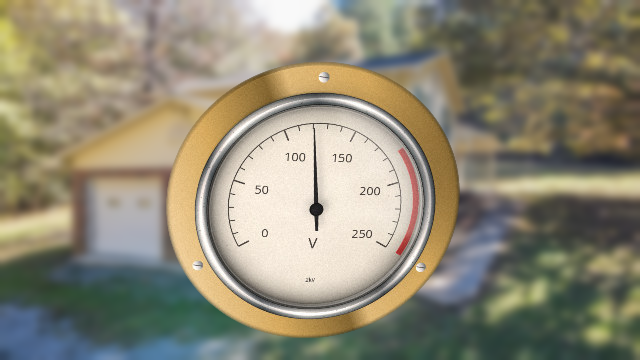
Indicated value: 120 V
